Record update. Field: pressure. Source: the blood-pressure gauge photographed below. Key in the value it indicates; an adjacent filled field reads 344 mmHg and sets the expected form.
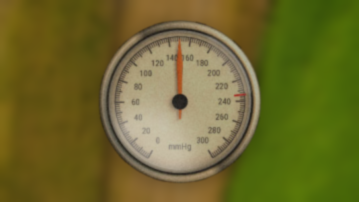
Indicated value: 150 mmHg
